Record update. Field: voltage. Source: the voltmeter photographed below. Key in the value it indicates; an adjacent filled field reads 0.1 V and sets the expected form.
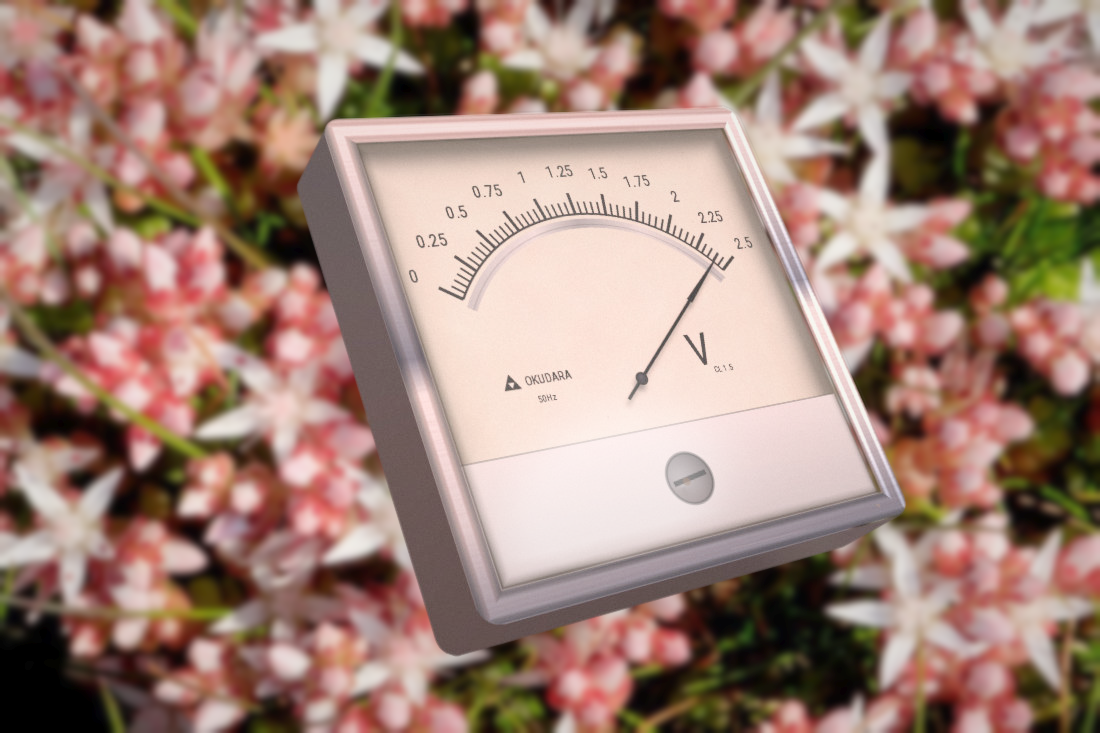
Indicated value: 2.4 V
